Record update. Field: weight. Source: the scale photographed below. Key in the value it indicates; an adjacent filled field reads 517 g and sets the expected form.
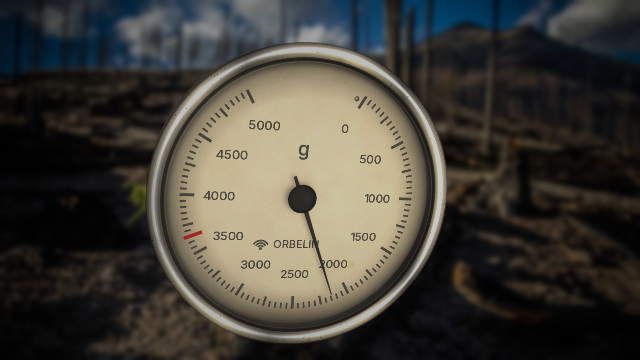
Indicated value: 2150 g
